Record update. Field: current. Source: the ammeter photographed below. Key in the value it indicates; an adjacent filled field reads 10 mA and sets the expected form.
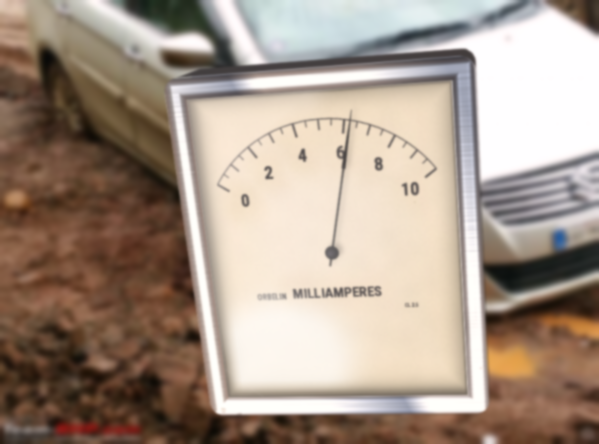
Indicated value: 6.25 mA
